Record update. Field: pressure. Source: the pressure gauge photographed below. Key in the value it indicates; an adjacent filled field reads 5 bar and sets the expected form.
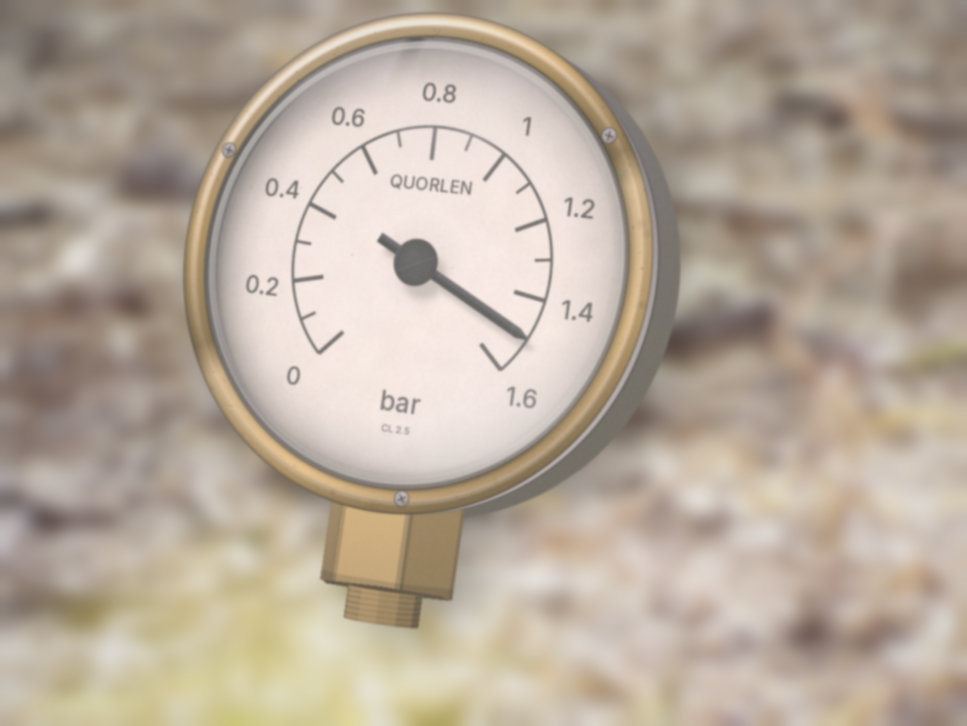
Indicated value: 1.5 bar
